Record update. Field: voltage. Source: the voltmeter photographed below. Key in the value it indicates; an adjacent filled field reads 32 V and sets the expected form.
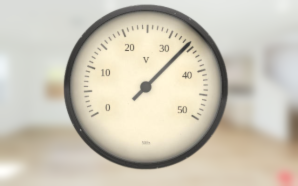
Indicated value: 34 V
